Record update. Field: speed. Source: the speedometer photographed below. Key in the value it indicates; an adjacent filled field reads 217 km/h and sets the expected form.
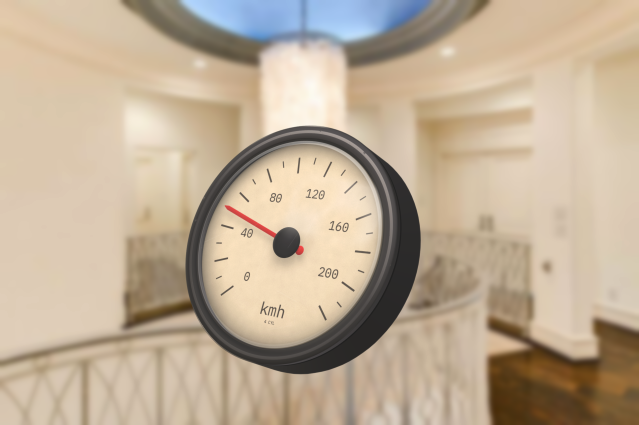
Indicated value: 50 km/h
